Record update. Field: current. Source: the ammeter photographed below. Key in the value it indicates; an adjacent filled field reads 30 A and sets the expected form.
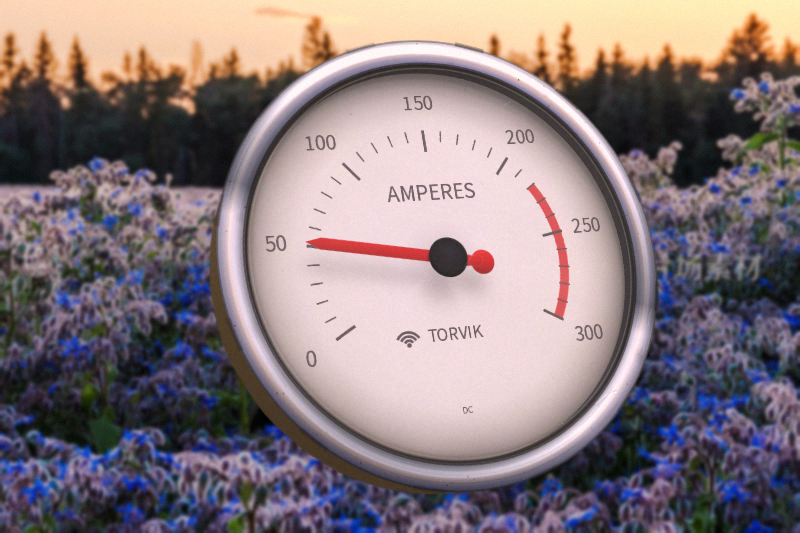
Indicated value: 50 A
